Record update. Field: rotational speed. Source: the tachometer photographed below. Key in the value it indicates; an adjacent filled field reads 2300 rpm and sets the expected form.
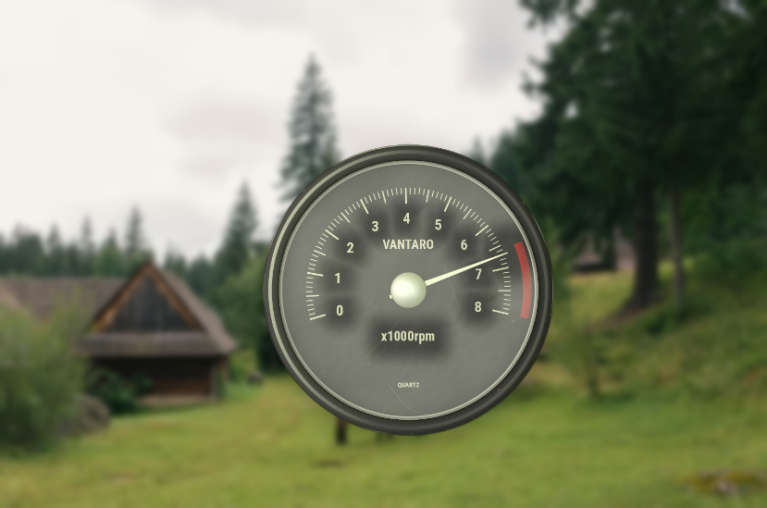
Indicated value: 6700 rpm
